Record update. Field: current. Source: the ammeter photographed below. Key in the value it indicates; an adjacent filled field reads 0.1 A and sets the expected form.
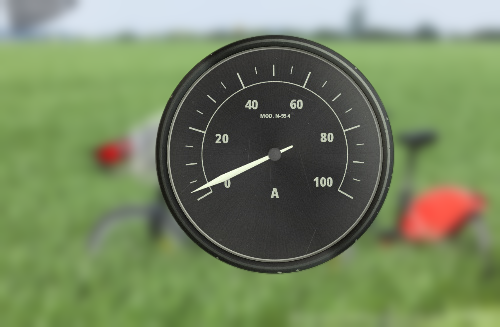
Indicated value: 2.5 A
